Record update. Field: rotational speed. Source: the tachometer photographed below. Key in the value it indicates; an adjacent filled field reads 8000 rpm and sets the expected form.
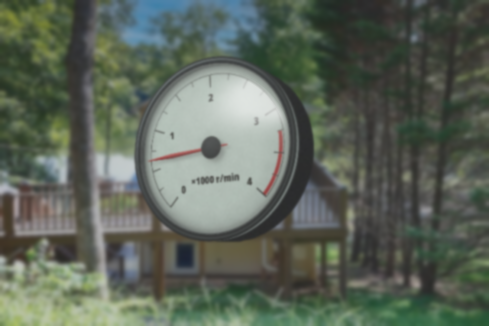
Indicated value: 625 rpm
